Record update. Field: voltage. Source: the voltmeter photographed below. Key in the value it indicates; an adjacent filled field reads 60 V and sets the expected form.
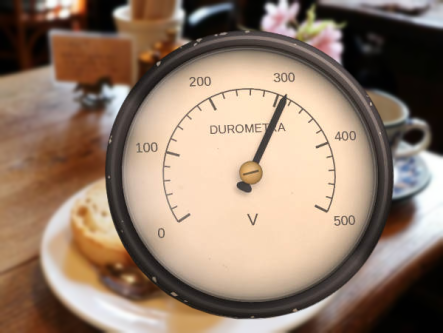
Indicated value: 310 V
